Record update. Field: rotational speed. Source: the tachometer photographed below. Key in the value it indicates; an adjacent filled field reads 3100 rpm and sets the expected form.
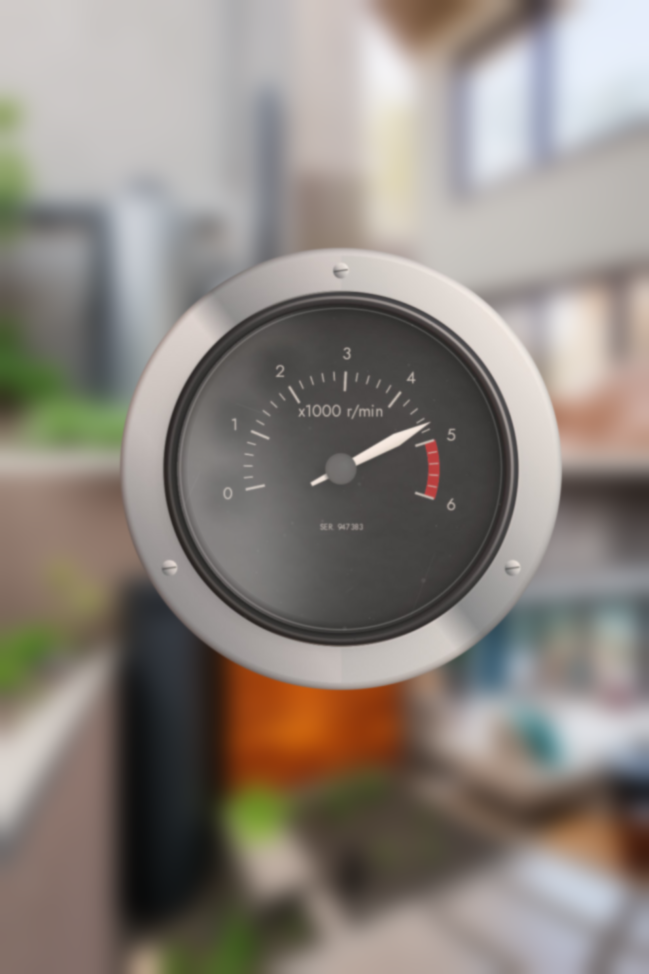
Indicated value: 4700 rpm
